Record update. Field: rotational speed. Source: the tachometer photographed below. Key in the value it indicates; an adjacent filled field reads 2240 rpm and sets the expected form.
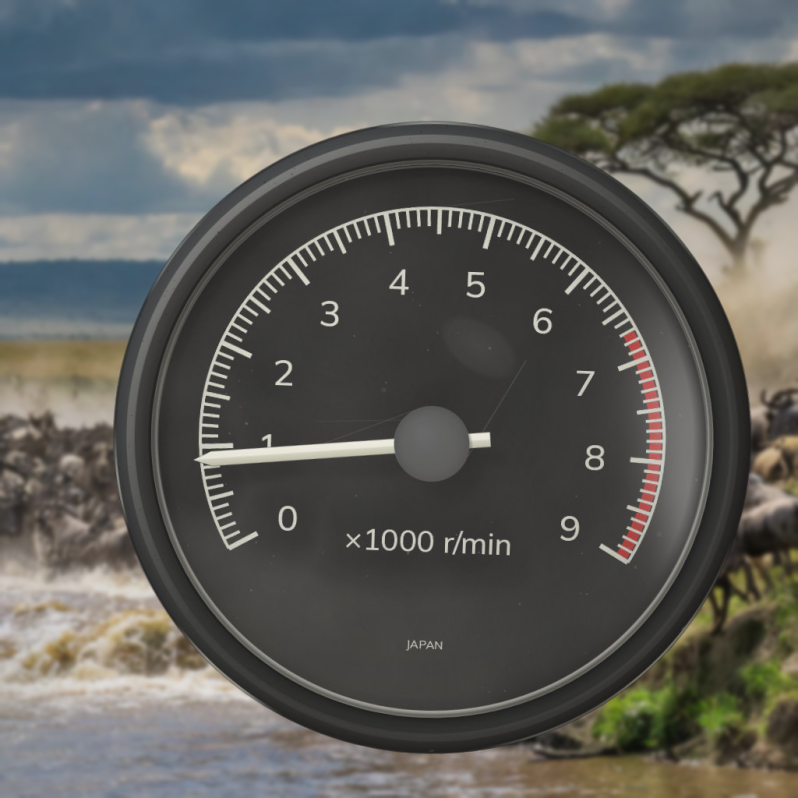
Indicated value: 900 rpm
